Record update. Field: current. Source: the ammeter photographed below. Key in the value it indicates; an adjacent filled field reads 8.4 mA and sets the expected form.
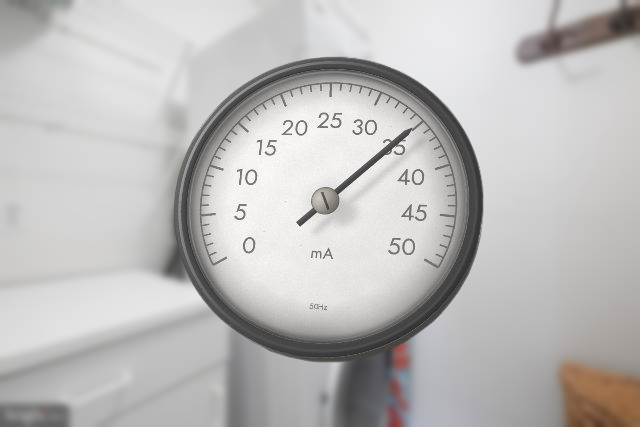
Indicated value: 35 mA
